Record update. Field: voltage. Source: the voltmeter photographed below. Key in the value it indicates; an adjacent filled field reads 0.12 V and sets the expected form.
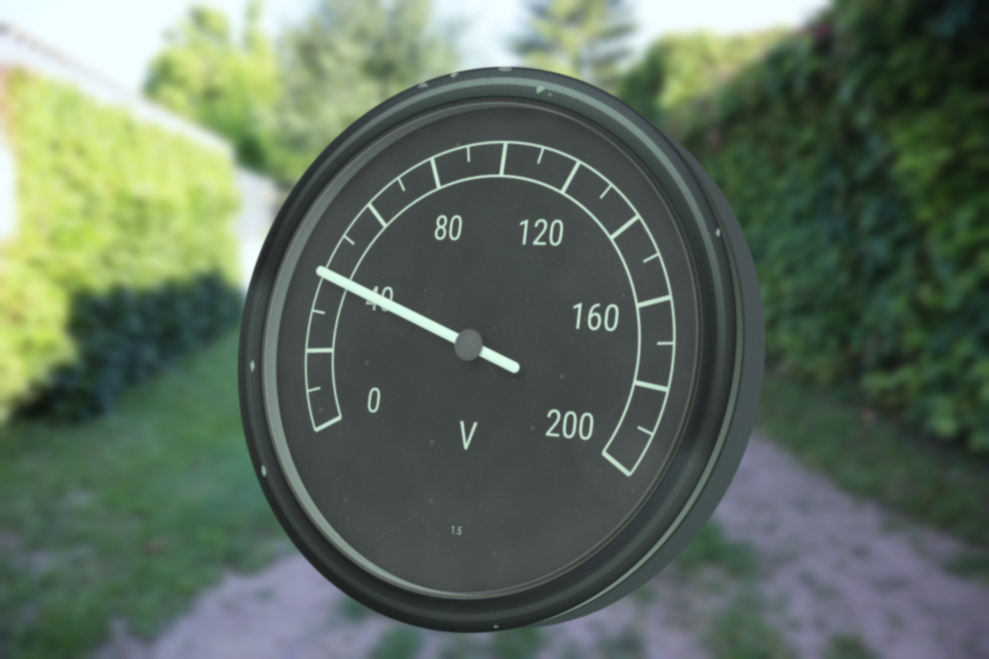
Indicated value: 40 V
